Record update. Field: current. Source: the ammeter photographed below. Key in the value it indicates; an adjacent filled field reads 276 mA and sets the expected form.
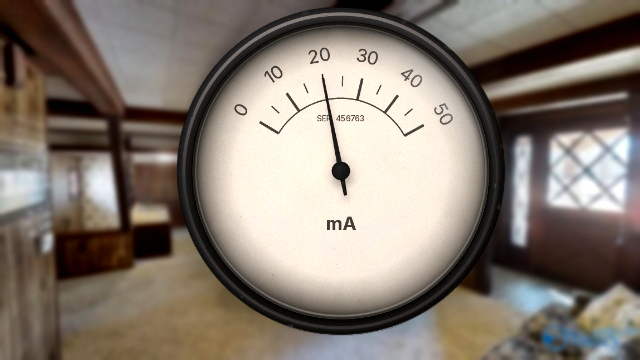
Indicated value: 20 mA
